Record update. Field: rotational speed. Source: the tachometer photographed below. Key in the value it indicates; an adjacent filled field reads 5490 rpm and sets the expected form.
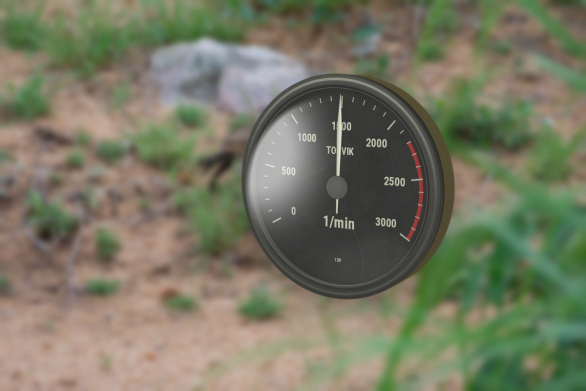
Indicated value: 1500 rpm
